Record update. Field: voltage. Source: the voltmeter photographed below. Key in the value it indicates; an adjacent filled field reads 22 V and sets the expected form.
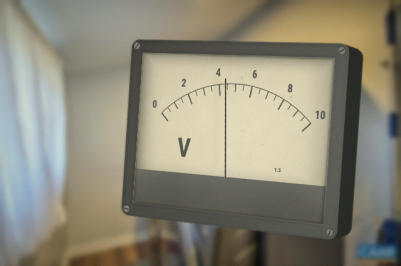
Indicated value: 4.5 V
